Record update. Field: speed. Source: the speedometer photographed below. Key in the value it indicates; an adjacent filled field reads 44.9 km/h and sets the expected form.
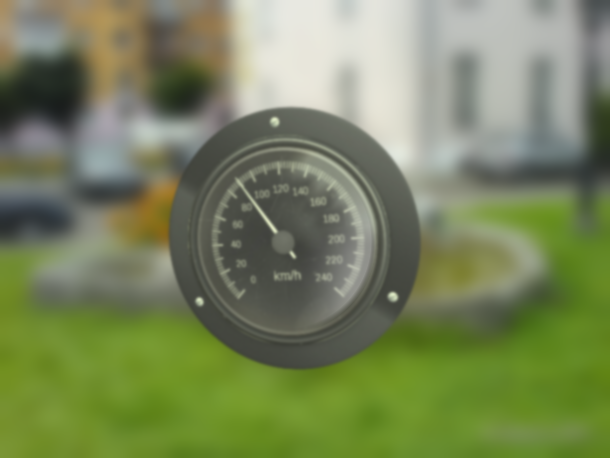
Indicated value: 90 km/h
